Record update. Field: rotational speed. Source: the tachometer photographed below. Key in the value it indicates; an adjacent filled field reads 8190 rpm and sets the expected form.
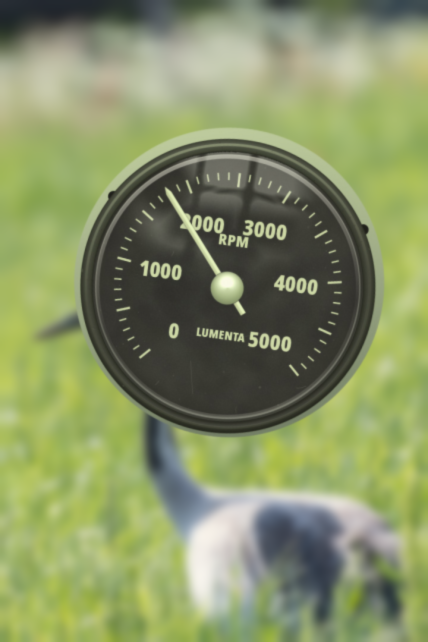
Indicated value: 1800 rpm
